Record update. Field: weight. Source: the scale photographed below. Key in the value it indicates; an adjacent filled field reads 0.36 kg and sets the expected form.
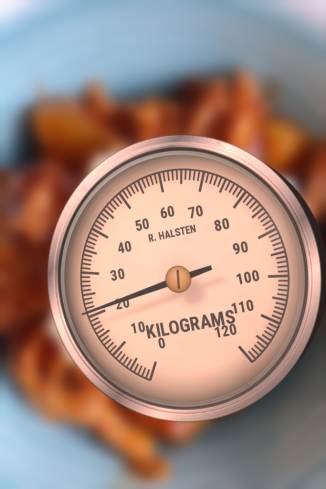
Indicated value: 21 kg
